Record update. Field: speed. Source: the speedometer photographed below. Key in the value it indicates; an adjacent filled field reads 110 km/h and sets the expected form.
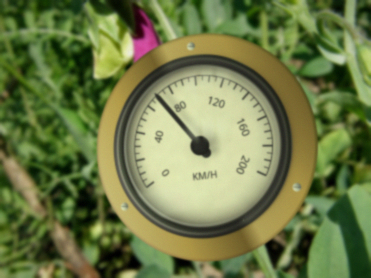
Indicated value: 70 km/h
